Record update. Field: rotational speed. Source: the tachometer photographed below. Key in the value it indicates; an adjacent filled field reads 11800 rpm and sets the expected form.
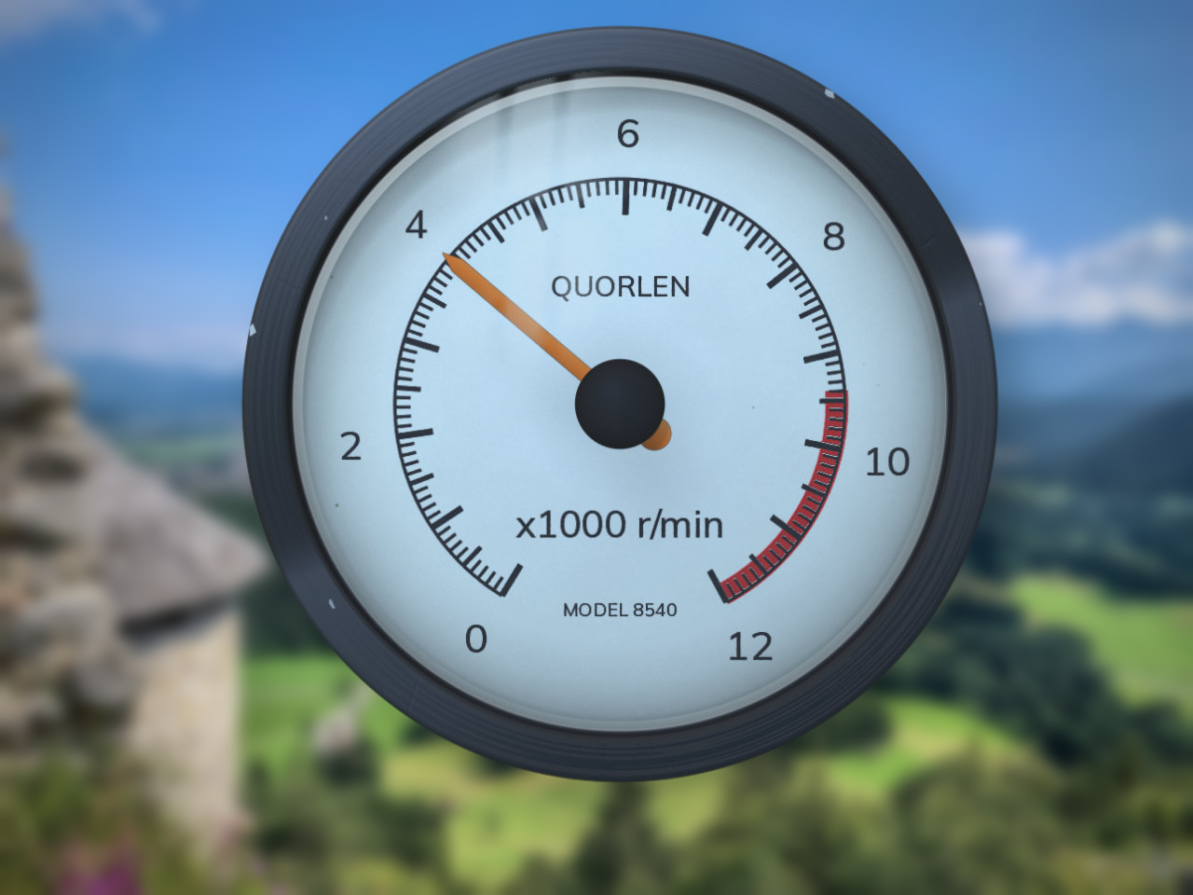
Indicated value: 3950 rpm
